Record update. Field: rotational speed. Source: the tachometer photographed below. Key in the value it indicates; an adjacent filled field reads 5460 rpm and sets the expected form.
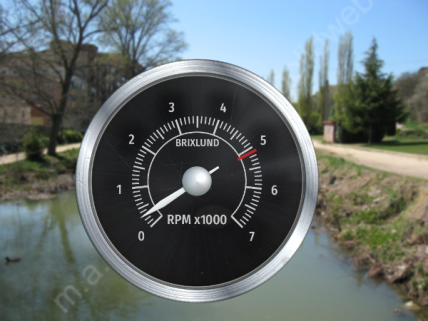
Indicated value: 300 rpm
